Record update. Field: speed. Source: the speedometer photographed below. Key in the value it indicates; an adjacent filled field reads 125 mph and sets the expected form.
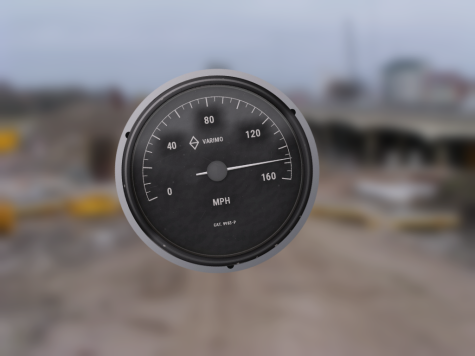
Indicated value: 147.5 mph
